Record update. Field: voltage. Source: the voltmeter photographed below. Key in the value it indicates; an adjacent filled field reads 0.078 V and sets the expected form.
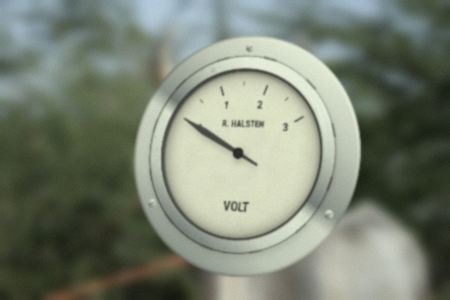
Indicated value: 0 V
